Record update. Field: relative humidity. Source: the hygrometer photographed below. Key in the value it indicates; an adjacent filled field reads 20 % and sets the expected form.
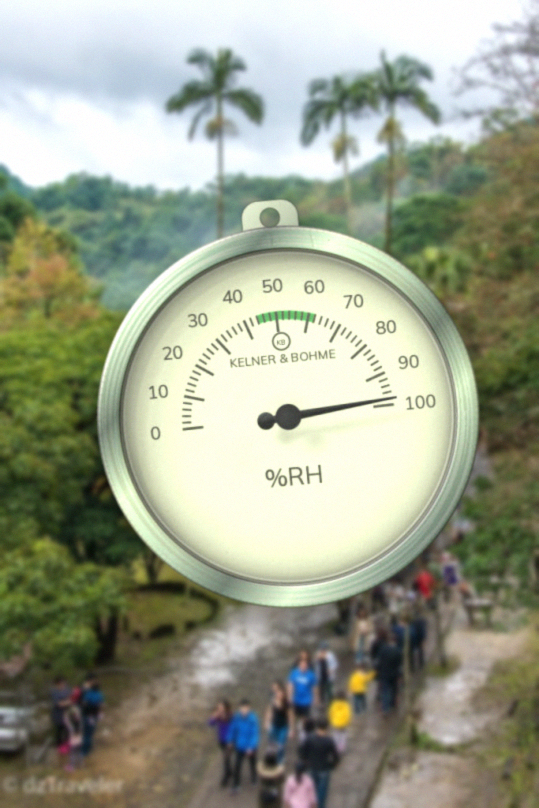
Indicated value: 98 %
